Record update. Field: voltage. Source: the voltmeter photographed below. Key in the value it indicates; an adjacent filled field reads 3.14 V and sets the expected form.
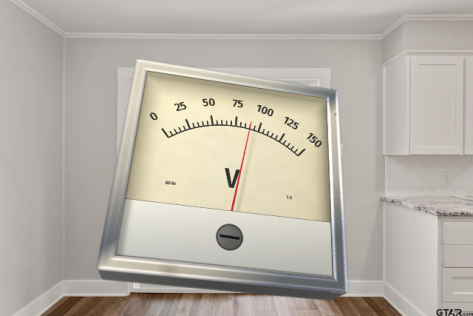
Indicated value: 90 V
